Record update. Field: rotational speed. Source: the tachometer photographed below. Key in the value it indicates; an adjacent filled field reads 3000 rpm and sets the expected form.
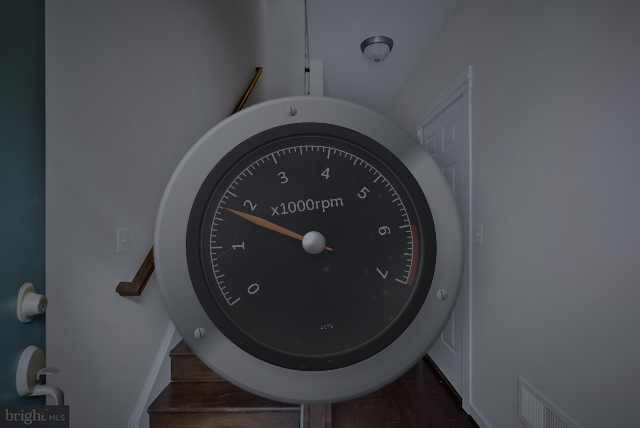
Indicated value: 1700 rpm
